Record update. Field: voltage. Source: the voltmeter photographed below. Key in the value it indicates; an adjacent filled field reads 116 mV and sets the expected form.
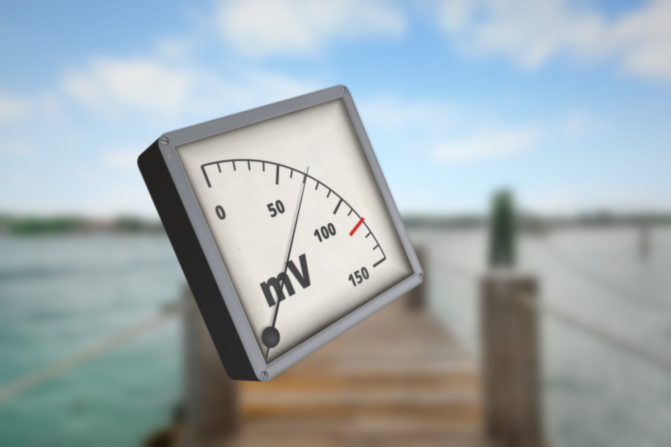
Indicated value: 70 mV
